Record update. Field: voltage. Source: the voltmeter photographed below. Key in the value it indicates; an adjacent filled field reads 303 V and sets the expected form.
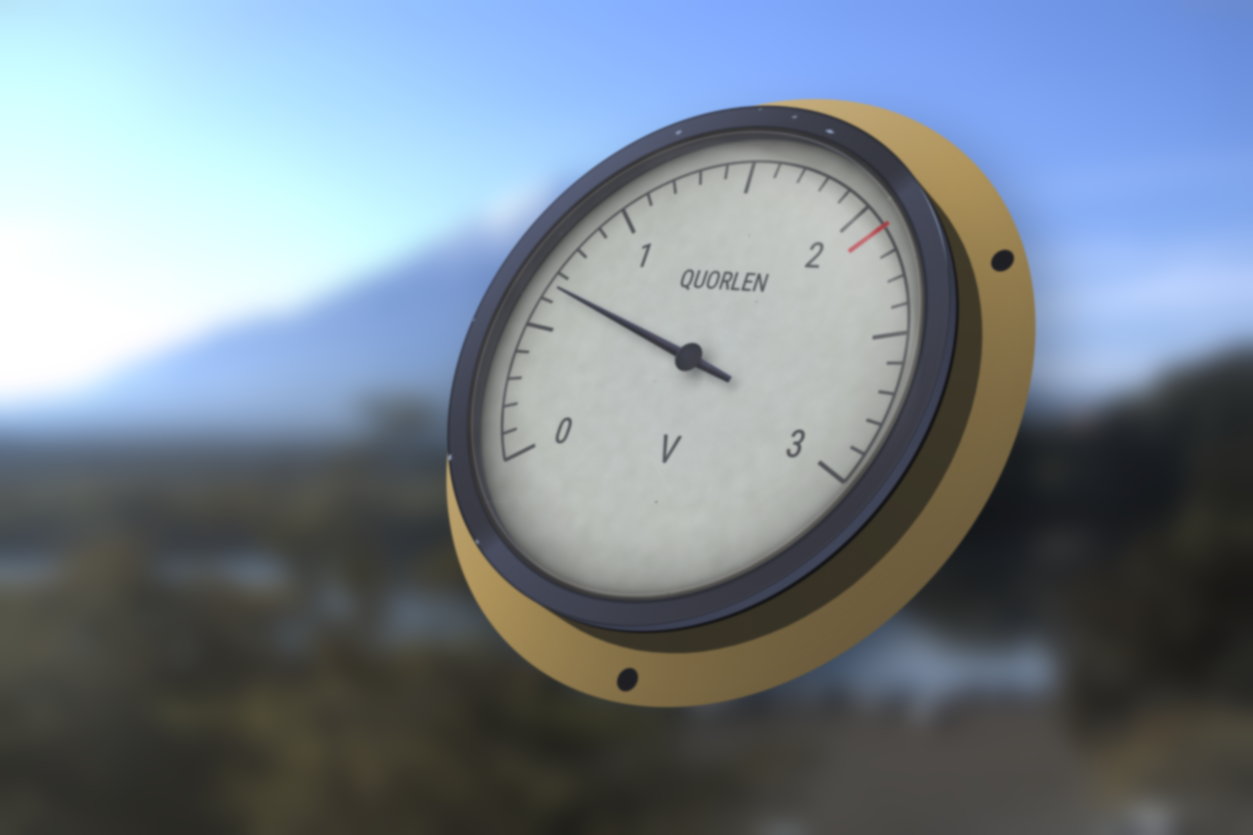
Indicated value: 0.65 V
